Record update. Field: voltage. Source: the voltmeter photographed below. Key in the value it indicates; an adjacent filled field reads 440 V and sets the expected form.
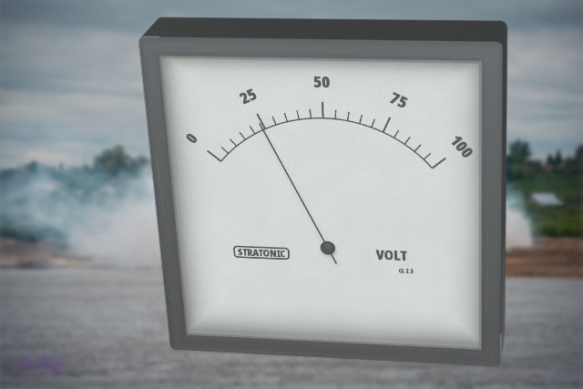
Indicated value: 25 V
